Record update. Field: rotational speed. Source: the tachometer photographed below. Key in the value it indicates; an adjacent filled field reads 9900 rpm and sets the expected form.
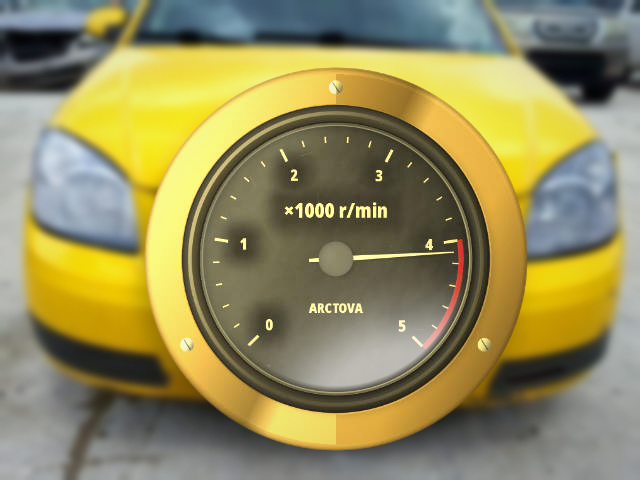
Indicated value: 4100 rpm
